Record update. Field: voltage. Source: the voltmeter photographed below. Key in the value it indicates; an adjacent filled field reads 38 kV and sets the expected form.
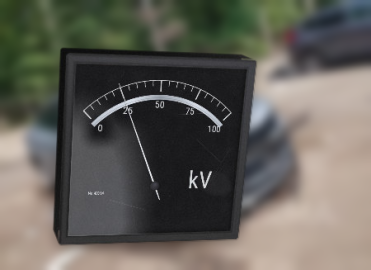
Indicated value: 25 kV
